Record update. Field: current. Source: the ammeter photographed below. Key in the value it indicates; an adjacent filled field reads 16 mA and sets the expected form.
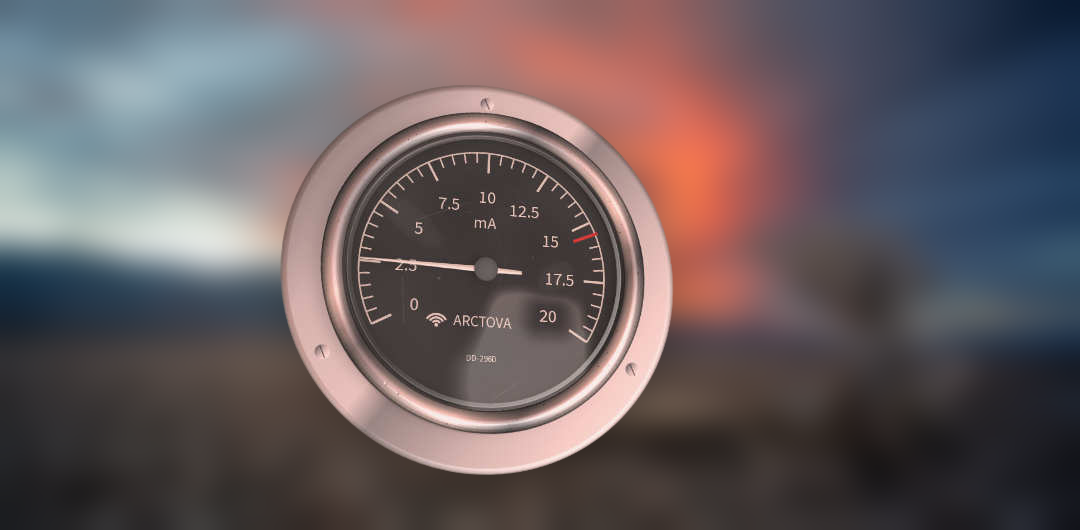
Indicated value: 2.5 mA
